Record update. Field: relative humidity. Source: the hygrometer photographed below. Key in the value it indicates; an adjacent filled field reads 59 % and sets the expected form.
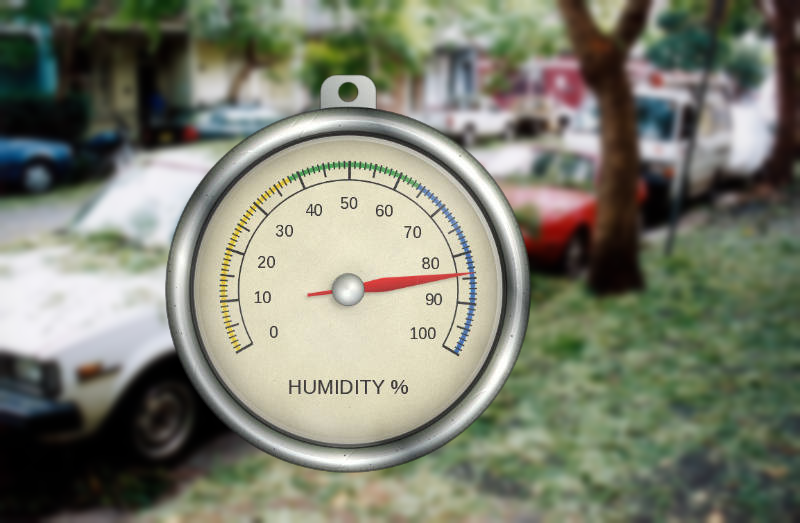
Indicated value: 84 %
